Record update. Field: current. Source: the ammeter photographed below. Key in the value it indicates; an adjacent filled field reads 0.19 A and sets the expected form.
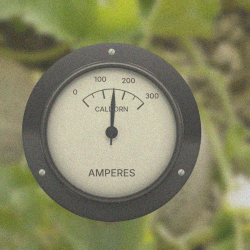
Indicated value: 150 A
